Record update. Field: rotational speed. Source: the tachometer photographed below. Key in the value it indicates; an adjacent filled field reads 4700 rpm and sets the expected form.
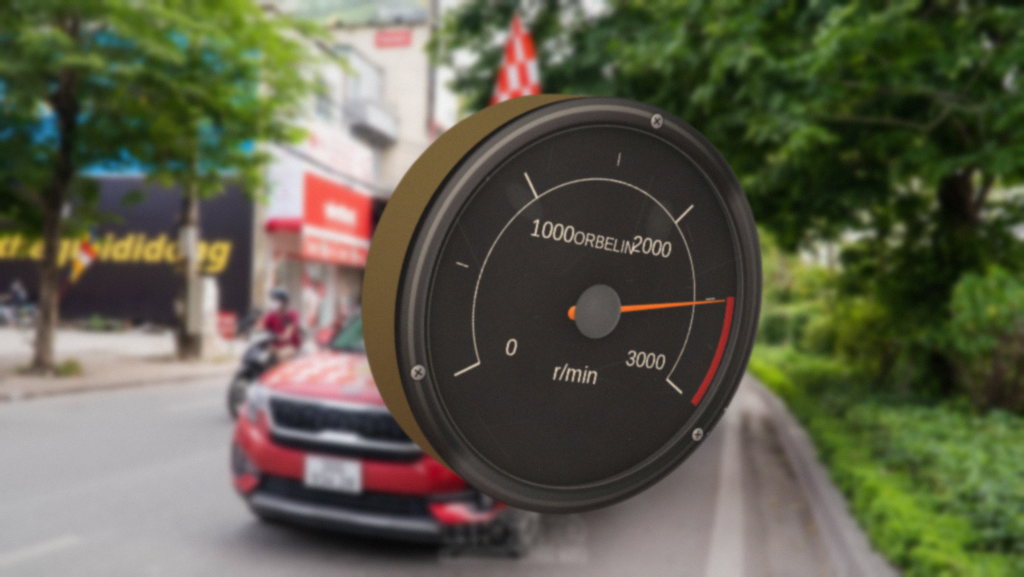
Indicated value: 2500 rpm
